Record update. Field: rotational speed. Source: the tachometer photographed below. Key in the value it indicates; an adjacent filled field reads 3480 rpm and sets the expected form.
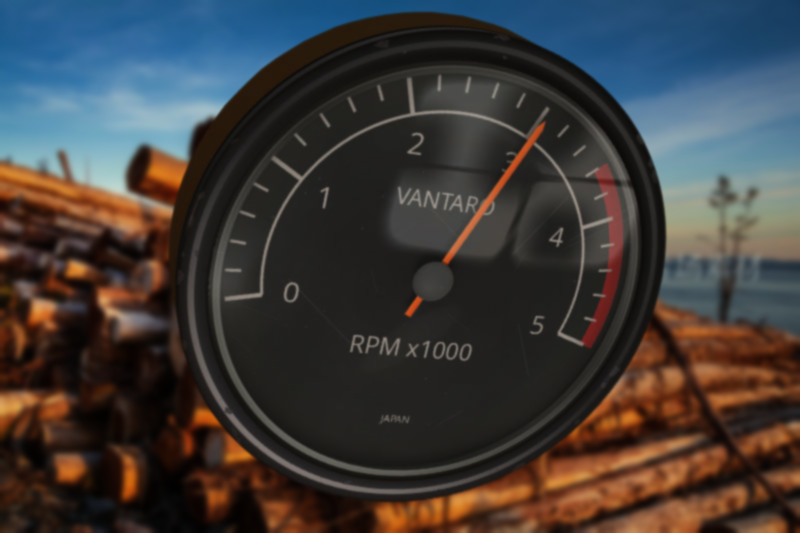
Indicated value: 3000 rpm
